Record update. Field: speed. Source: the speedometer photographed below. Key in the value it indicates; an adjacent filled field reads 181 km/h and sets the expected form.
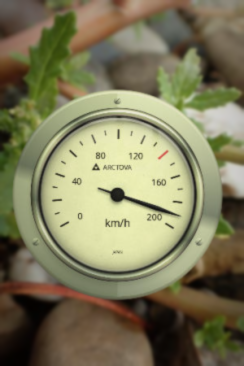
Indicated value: 190 km/h
